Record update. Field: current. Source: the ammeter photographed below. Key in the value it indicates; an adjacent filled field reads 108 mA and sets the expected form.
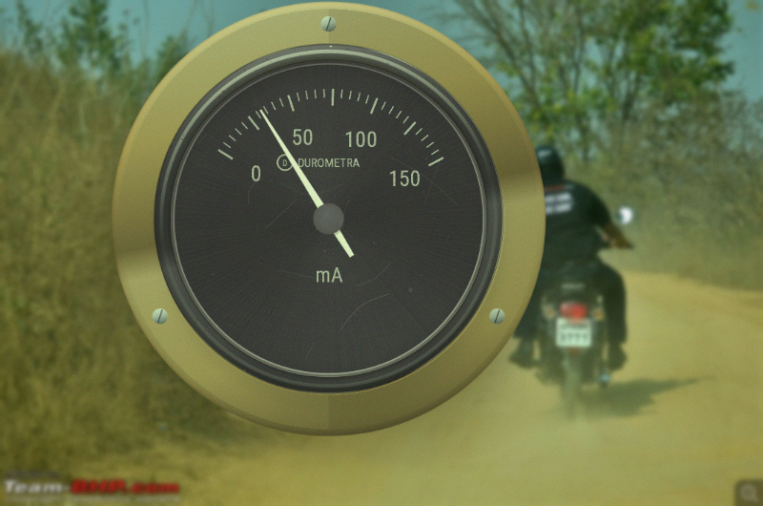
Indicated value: 32.5 mA
